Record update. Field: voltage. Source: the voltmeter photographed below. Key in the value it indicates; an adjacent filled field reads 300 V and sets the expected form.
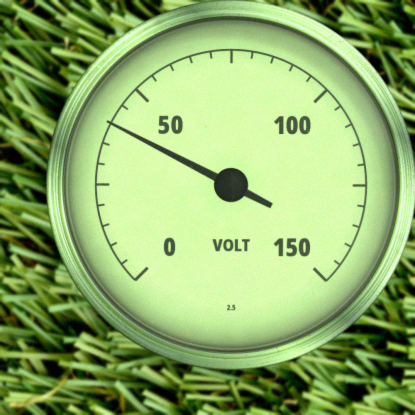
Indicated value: 40 V
